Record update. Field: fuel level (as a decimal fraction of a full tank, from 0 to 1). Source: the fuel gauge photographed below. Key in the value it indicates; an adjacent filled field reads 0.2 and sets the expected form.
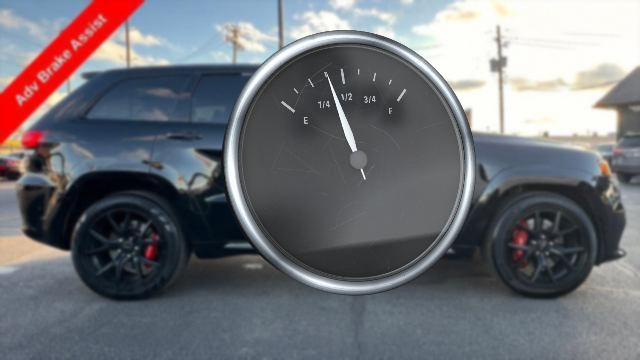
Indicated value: 0.375
